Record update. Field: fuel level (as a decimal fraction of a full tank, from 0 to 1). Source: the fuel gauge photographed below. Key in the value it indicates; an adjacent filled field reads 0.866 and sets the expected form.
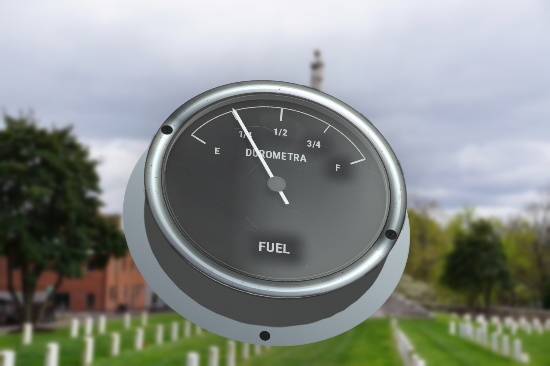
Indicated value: 0.25
